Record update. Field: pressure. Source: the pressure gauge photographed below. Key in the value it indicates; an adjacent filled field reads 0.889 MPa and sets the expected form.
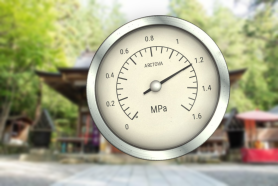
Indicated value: 1.2 MPa
